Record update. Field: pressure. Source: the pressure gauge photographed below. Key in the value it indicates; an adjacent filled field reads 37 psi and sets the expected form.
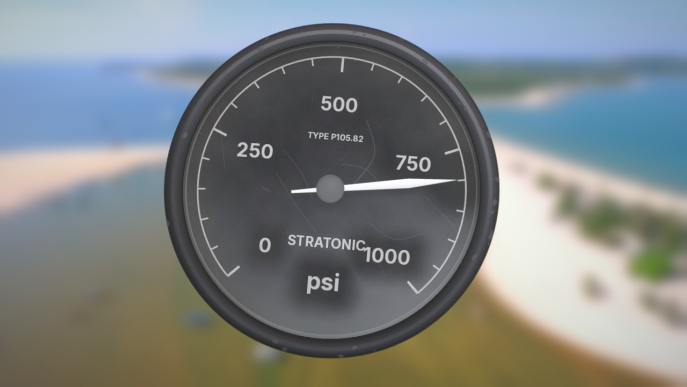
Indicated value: 800 psi
